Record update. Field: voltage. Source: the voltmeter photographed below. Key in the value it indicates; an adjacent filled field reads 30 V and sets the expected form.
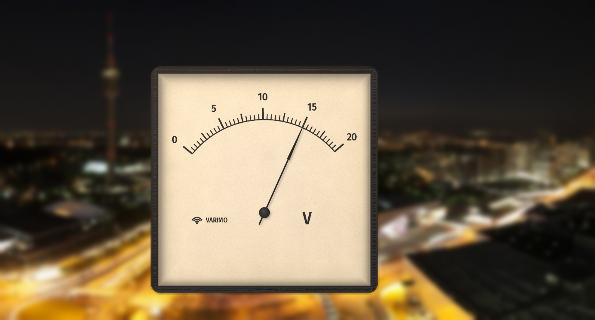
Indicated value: 15 V
